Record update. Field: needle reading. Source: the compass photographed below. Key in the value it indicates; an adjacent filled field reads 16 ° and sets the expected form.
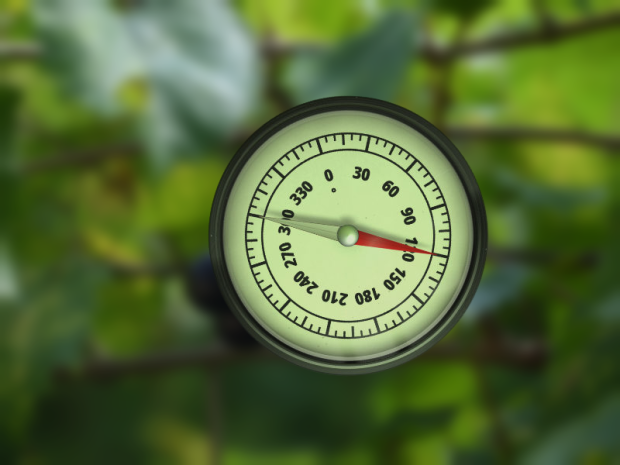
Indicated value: 120 °
